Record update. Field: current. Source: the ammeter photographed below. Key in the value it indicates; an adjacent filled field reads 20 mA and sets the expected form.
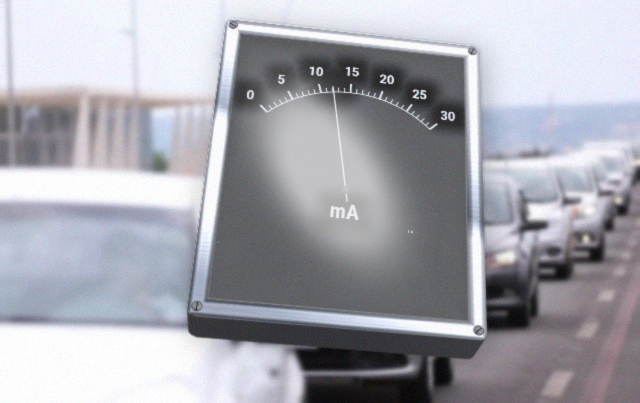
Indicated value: 12 mA
